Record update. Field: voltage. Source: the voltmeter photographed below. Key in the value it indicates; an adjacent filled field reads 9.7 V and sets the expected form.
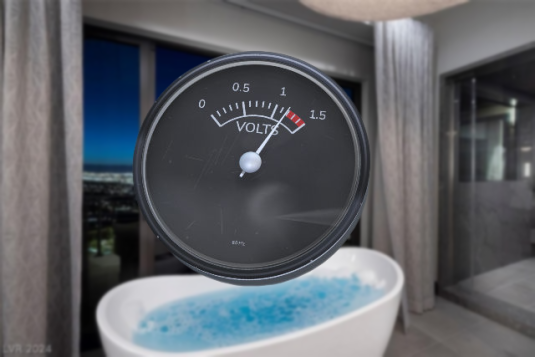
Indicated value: 1.2 V
